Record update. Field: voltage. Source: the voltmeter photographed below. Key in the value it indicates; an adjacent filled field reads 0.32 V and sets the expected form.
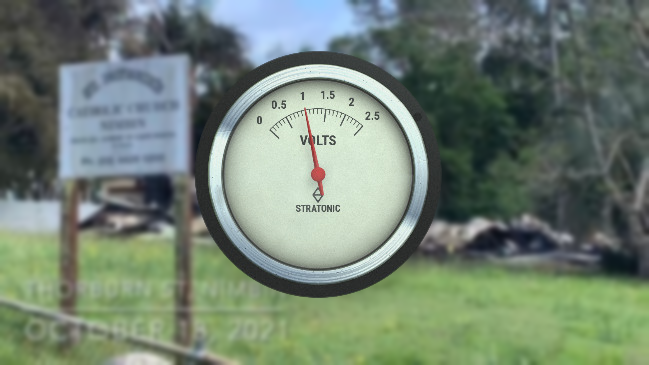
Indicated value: 1 V
